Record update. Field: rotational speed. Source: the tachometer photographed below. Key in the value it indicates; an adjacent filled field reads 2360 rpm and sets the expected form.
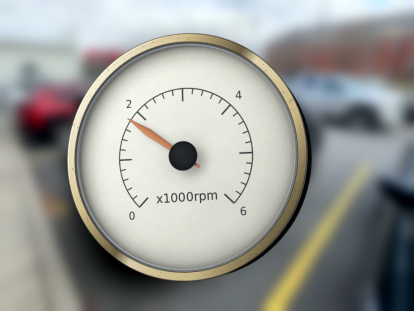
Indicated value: 1800 rpm
